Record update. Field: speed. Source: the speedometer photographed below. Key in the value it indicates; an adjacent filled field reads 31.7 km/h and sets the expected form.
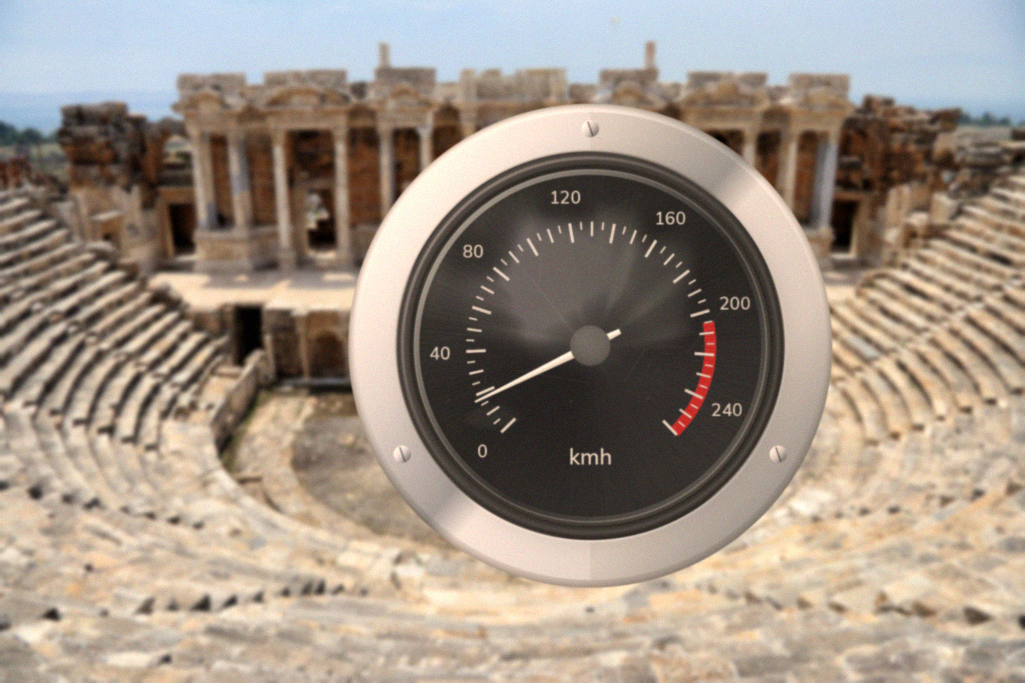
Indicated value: 17.5 km/h
